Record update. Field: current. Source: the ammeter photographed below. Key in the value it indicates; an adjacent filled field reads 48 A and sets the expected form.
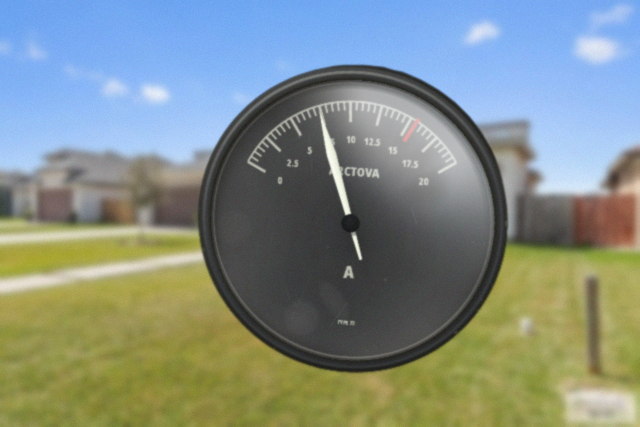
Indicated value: 7.5 A
